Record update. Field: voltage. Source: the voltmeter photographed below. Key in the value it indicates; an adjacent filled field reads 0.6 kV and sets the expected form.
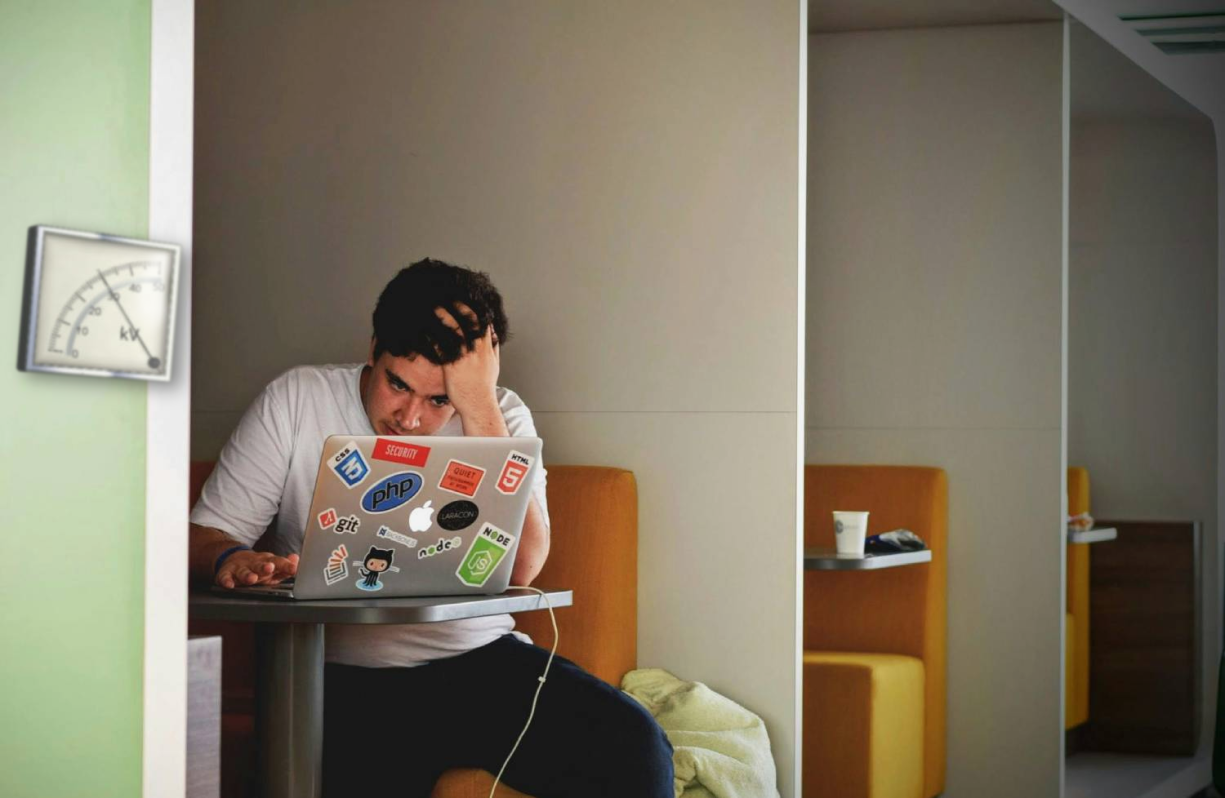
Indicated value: 30 kV
